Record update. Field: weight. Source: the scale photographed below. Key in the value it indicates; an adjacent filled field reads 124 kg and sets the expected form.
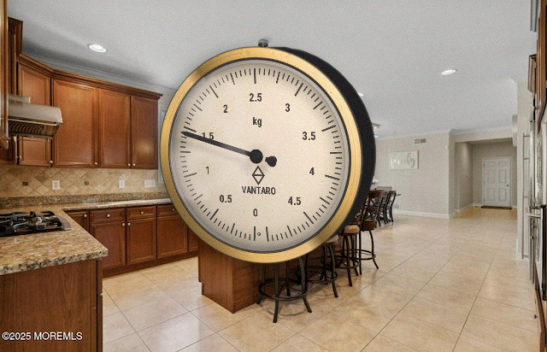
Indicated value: 1.45 kg
